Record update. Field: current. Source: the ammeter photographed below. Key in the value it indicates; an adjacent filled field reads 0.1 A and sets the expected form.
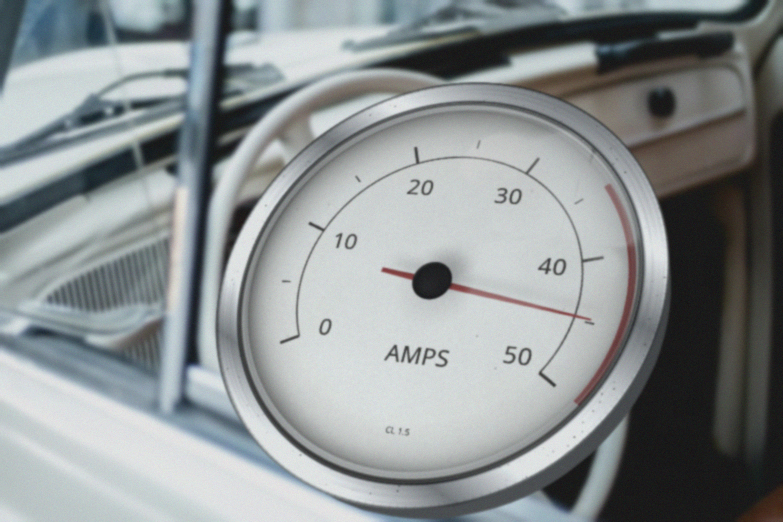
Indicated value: 45 A
